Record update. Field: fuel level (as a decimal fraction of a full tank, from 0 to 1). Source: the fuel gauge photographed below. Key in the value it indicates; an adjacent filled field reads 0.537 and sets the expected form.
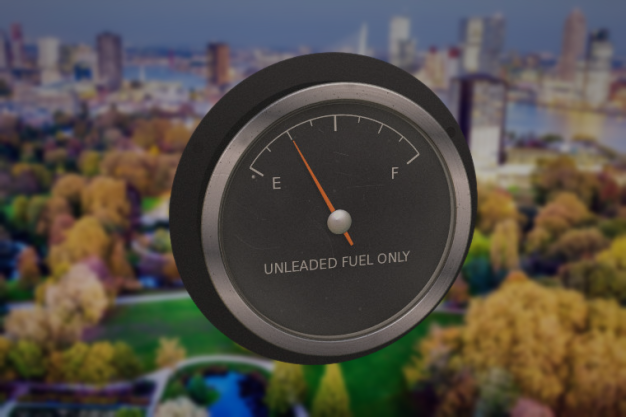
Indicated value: 0.25
